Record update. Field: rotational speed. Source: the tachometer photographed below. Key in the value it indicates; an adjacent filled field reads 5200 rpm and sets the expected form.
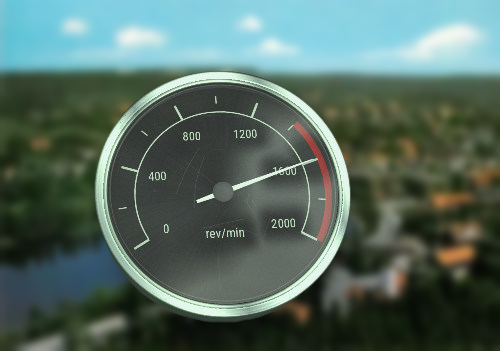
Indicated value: 1600 rpm
